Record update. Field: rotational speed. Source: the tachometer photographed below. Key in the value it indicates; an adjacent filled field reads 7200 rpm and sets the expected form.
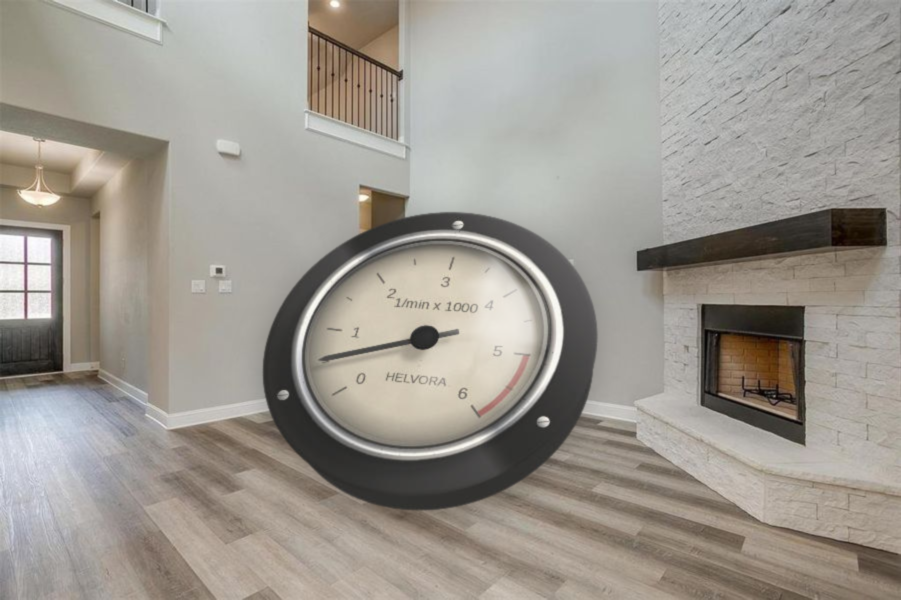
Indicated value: 500 rpm
